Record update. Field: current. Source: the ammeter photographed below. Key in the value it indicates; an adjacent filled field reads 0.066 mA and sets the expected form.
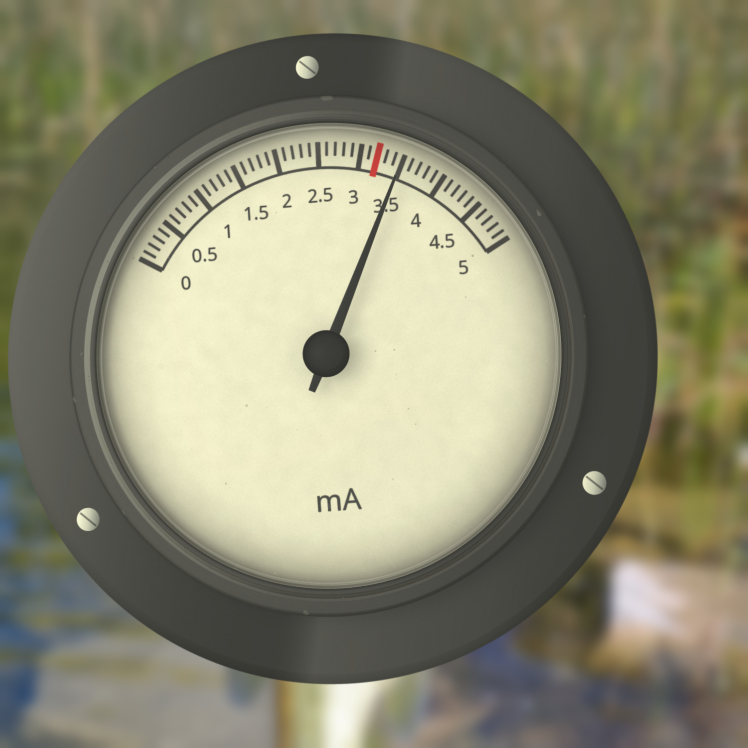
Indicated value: 3.5 mA
